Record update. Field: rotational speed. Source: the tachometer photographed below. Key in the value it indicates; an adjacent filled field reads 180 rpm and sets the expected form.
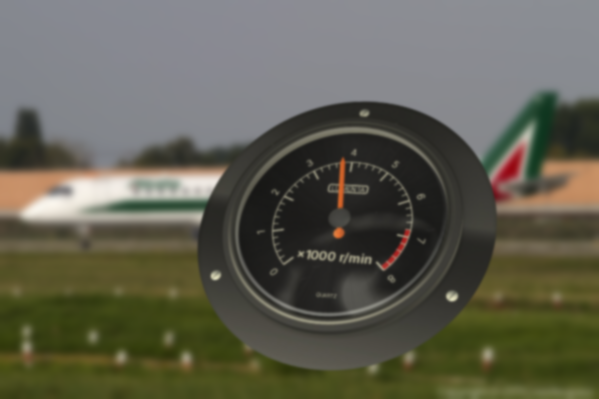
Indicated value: 3800 rpm
